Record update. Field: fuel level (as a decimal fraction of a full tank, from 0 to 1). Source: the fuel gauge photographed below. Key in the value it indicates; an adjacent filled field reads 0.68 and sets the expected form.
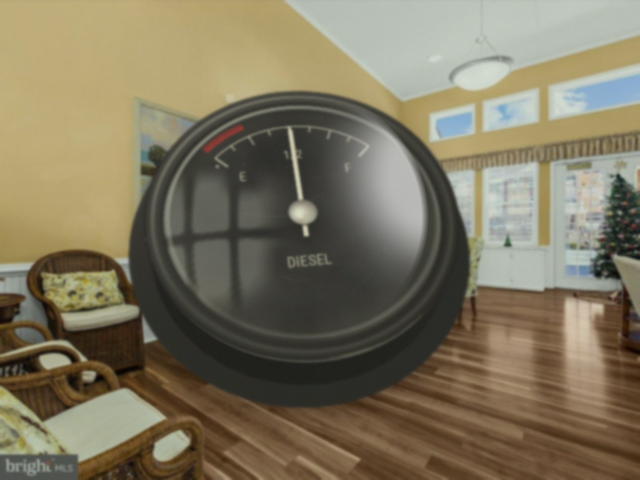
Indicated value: 0.5
